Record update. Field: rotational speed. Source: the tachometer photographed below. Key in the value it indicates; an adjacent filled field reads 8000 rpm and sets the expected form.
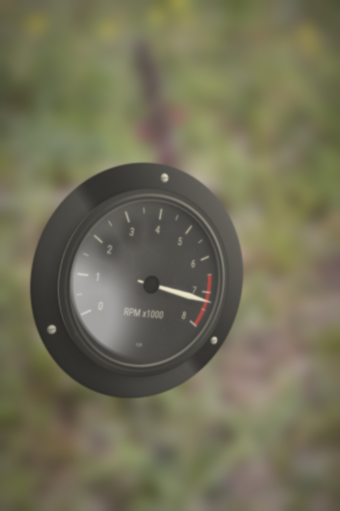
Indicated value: 7250 rpm
